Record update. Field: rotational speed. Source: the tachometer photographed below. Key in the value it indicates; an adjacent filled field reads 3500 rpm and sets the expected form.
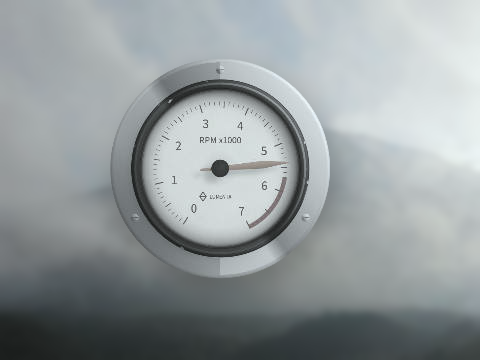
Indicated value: 5400 rpm
